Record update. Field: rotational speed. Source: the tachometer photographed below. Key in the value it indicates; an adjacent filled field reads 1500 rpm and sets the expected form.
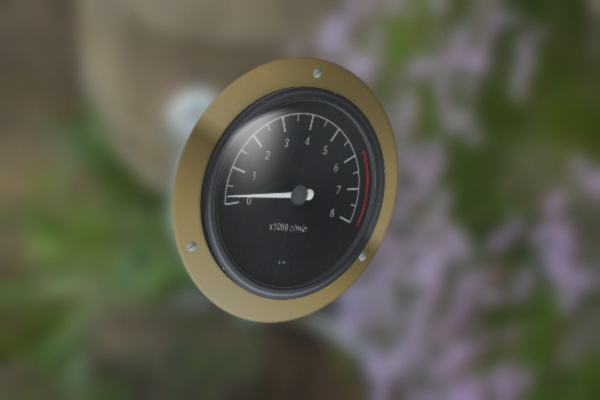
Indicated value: 250 rpm
